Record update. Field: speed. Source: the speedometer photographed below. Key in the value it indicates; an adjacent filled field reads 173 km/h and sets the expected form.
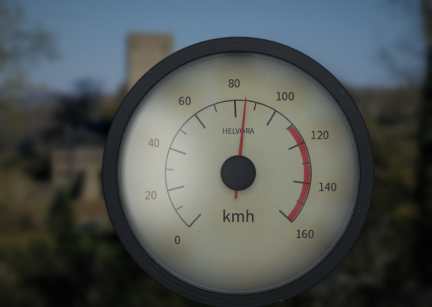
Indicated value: 85 km/h
